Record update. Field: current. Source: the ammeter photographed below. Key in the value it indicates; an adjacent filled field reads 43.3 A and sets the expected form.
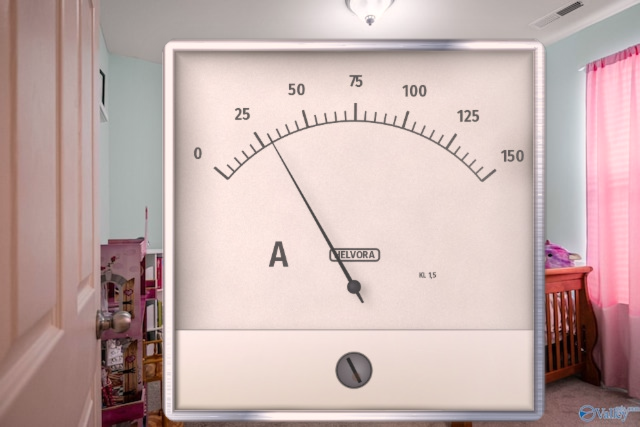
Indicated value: 30 A
